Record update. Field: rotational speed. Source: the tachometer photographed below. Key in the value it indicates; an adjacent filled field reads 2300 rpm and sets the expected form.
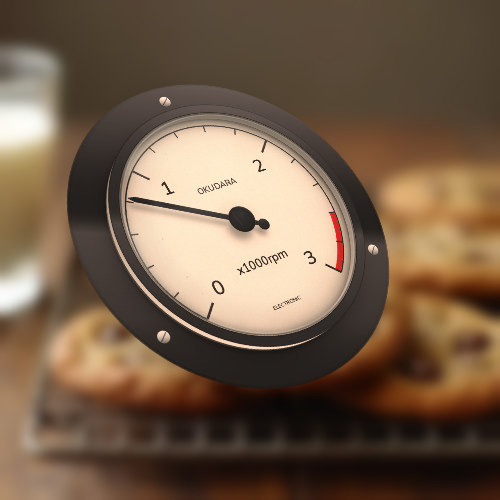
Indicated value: 800 rpm
